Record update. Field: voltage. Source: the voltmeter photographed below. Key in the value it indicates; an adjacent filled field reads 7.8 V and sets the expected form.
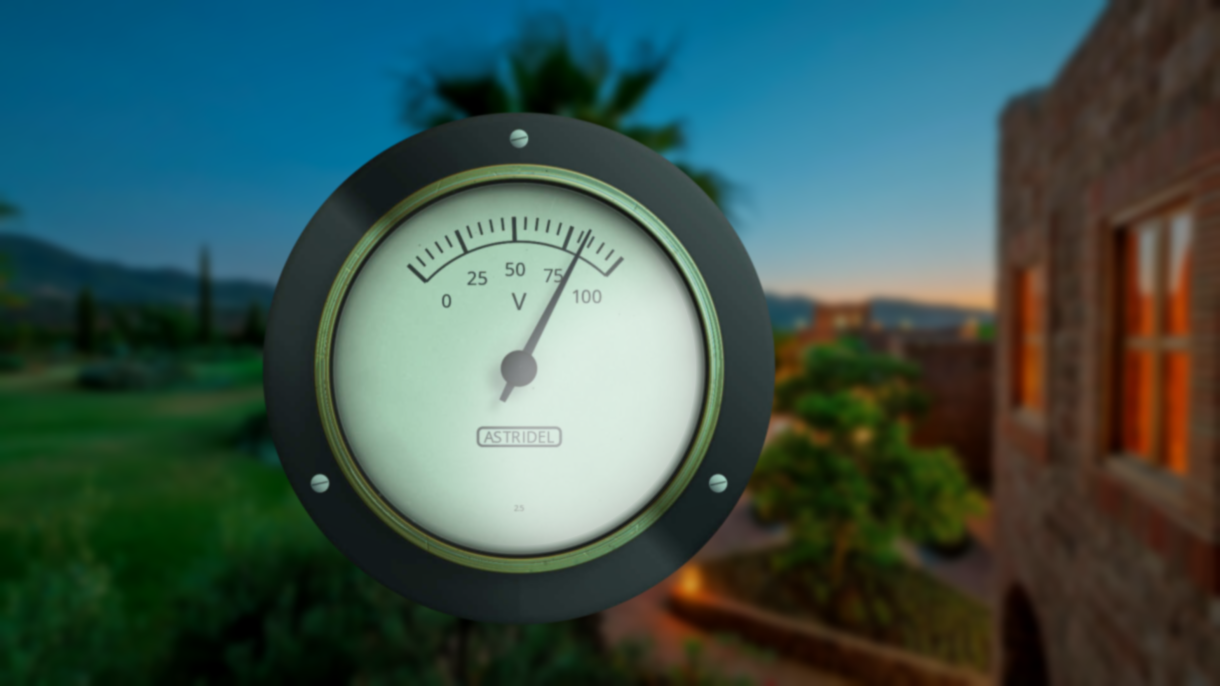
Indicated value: 82.5 V
